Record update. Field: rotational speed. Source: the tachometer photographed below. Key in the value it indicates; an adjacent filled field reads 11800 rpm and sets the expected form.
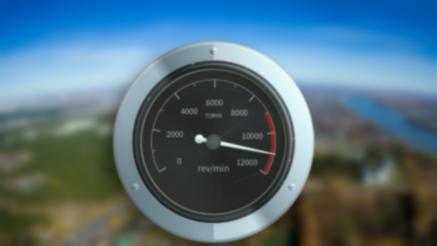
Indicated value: 11000 rpm
